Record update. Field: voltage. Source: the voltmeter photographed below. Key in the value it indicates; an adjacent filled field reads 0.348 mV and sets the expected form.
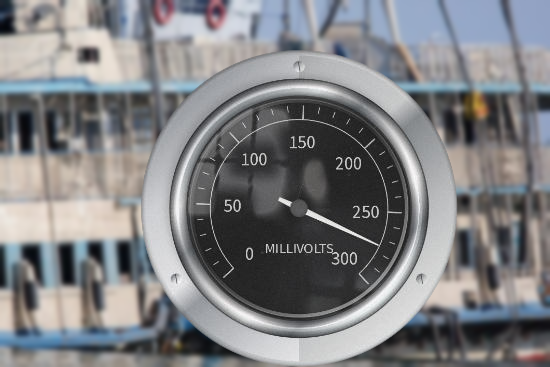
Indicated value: 275 mV
